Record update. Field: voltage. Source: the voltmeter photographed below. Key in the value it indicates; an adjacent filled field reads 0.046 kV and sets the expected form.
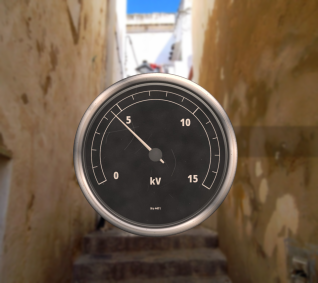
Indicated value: 4.5 kV
